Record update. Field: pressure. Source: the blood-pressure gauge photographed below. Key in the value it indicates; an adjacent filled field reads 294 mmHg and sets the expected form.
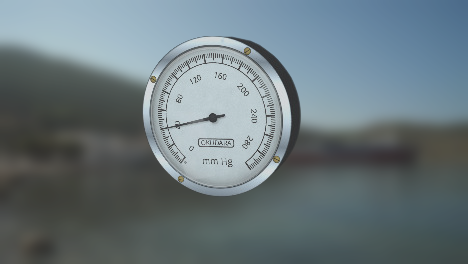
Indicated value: 40 mmHg
